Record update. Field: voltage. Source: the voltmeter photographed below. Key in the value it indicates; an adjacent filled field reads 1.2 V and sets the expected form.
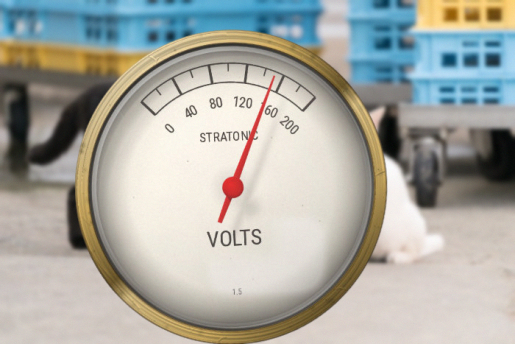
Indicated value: 150 V
